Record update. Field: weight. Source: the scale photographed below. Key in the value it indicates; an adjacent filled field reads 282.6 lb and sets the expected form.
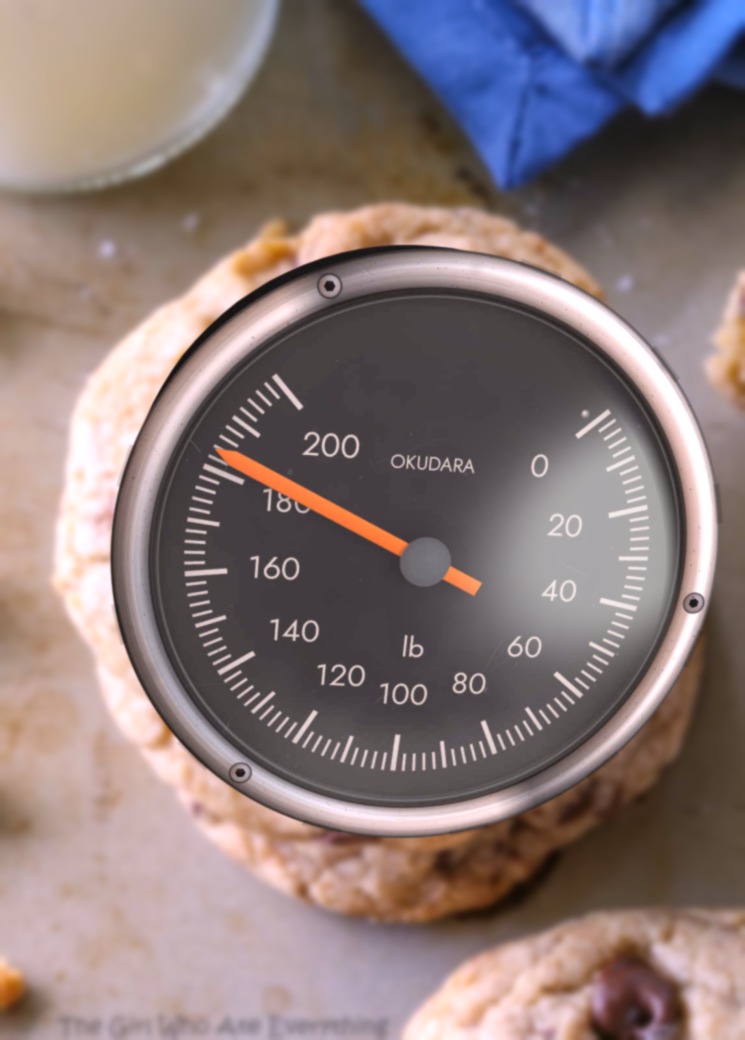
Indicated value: 184 lb
